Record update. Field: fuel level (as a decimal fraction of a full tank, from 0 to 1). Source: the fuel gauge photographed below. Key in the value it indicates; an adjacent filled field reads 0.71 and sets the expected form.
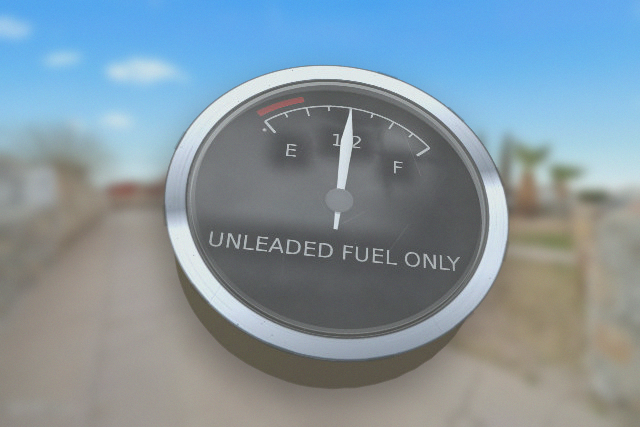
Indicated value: 0.5
